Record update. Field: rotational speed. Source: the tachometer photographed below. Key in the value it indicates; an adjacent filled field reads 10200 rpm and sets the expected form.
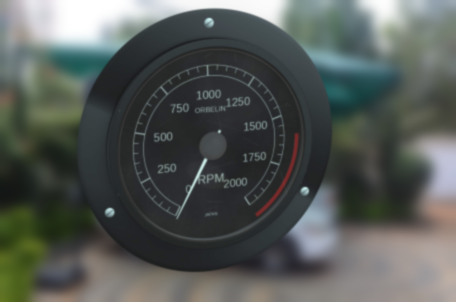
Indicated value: 0 rpm
